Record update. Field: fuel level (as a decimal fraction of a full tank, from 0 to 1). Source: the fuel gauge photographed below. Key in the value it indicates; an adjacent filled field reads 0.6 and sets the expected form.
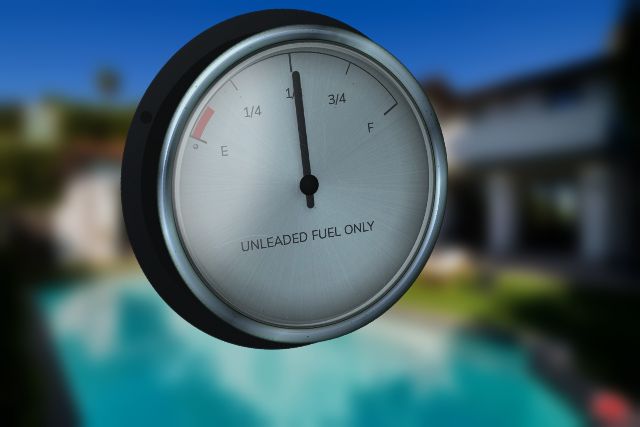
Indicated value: 0.5
